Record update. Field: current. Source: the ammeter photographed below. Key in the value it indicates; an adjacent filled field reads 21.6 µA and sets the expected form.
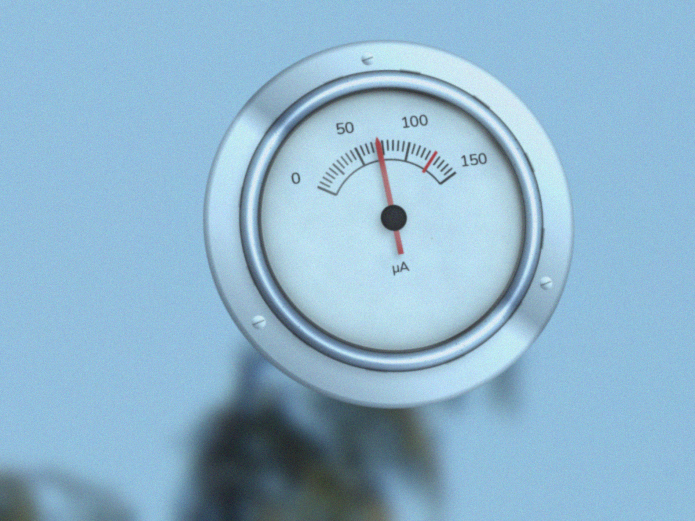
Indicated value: 70 µA
